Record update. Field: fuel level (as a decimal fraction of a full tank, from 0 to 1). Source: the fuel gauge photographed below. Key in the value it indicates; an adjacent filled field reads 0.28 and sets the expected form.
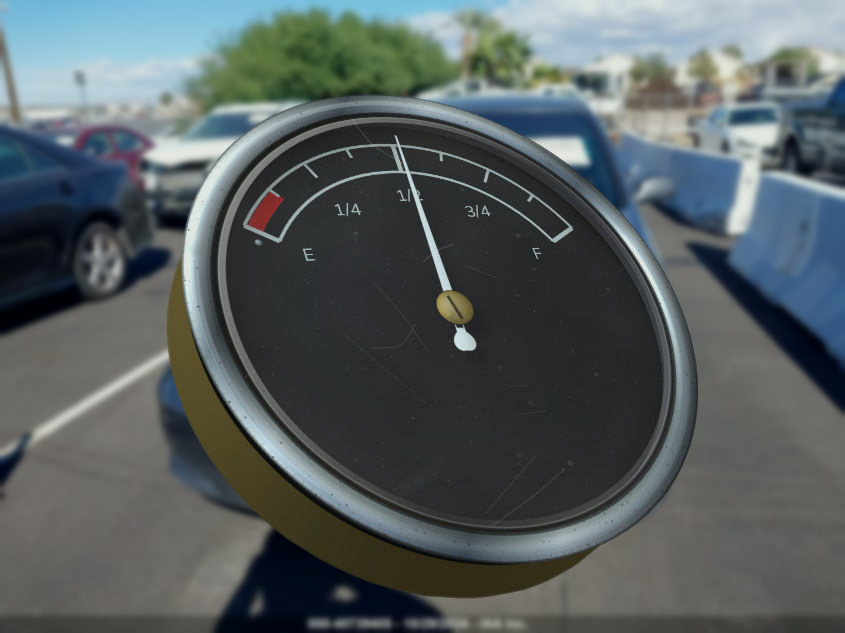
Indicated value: 0.5
